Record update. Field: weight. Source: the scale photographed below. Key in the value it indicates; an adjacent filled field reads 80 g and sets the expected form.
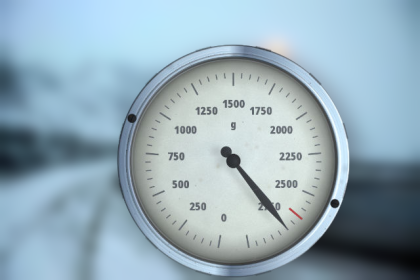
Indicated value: 2750 g
